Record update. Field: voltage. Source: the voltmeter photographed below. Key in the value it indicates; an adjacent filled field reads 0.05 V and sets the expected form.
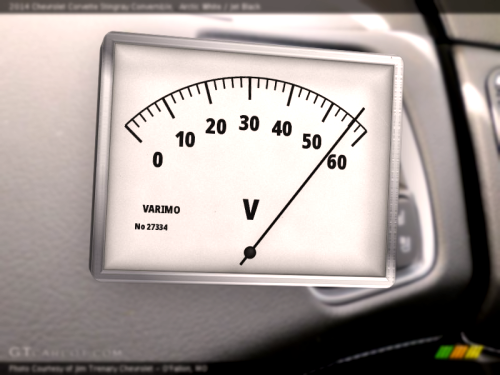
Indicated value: 56 V
